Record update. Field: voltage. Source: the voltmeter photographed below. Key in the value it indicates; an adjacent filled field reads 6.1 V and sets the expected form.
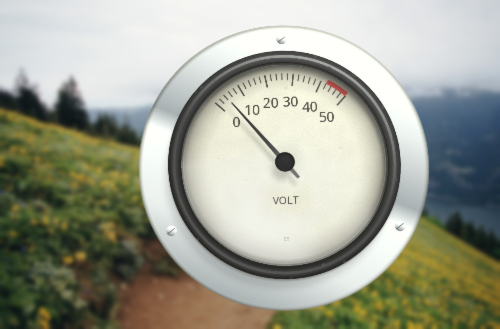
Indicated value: 4 V
